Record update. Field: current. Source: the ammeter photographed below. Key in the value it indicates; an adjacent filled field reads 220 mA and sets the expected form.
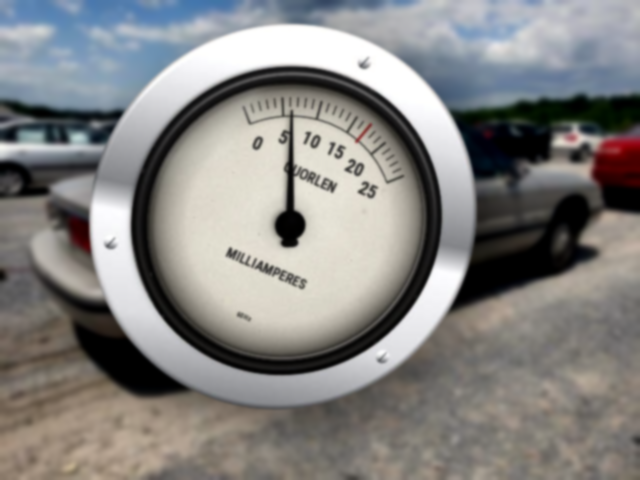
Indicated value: 6 mA
